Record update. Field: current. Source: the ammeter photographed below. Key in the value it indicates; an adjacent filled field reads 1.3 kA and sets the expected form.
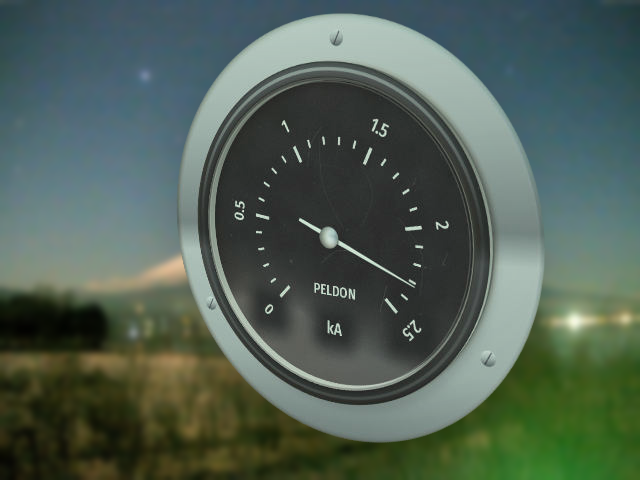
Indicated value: 2.3 kA
